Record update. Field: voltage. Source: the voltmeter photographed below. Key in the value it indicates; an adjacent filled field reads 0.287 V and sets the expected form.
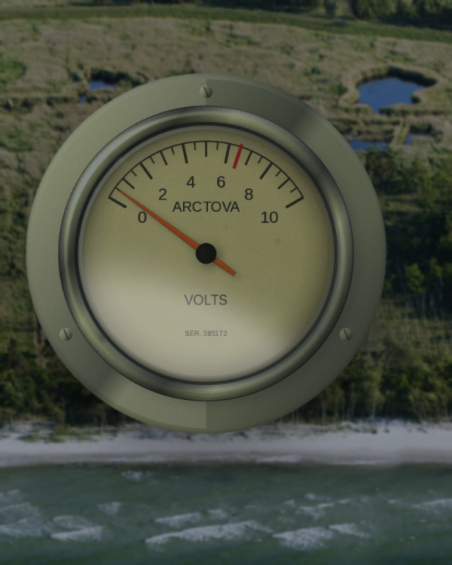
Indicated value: 0.5 V
